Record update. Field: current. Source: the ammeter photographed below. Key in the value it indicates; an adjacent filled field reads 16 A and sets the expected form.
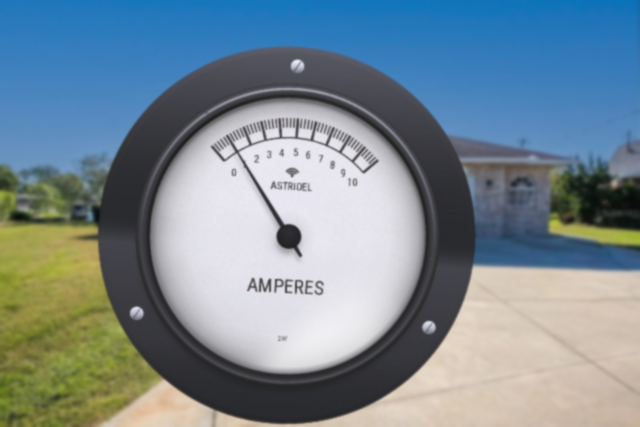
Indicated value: 1 A
